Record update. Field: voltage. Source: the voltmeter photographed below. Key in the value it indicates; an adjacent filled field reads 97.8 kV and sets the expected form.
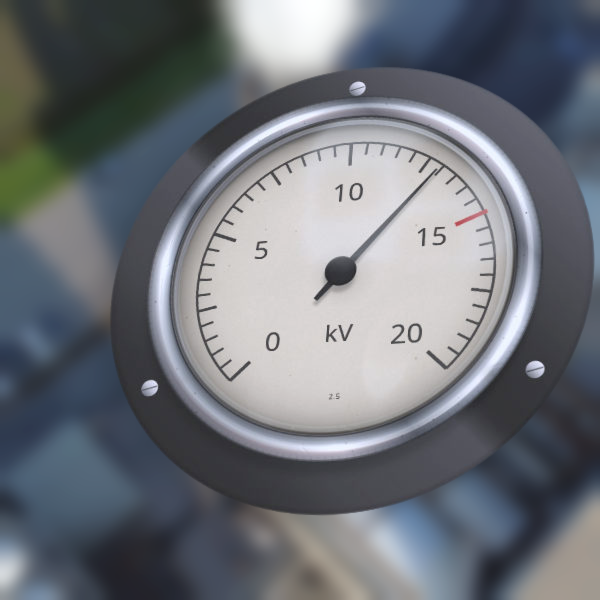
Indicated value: 13 kV
